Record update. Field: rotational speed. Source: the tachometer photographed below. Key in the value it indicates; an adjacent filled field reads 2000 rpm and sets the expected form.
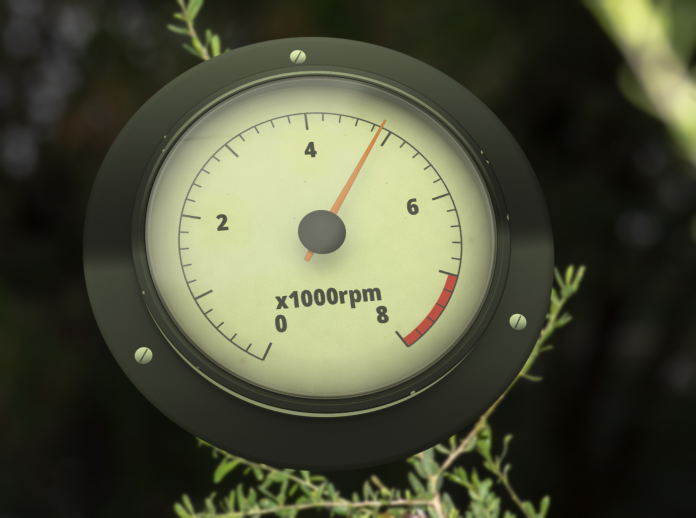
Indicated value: 4900 rpm
